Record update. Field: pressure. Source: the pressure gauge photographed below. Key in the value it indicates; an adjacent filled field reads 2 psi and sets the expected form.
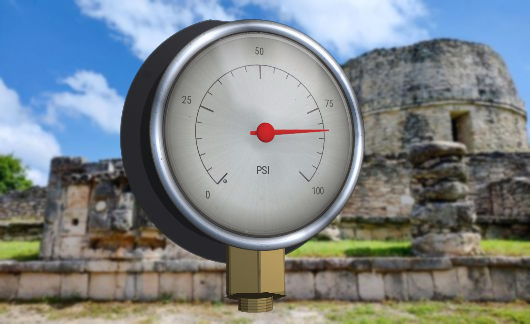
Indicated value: 82.5 psi
